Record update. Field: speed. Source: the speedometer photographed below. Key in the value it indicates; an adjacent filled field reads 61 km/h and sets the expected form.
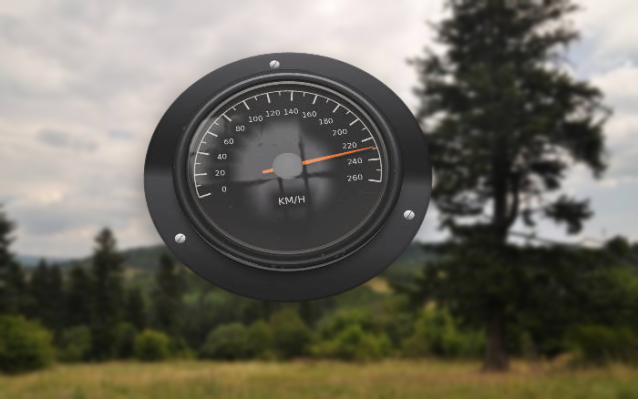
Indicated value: 230 km/h
